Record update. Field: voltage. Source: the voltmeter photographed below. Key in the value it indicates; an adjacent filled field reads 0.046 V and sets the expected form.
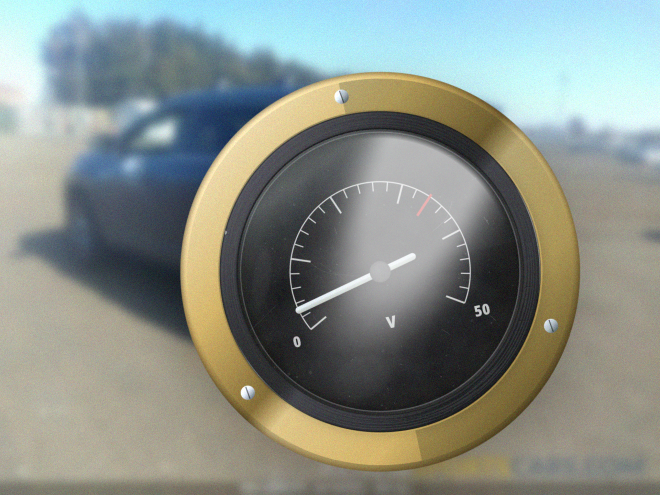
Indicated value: 3 V
